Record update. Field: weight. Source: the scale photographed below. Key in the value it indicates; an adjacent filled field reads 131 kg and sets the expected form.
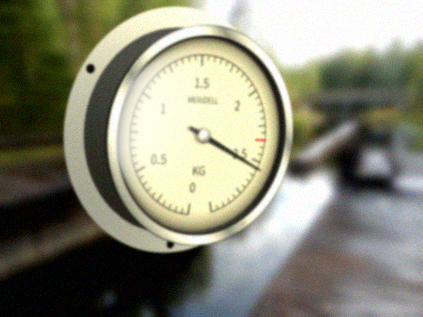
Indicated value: 2.55 kg
